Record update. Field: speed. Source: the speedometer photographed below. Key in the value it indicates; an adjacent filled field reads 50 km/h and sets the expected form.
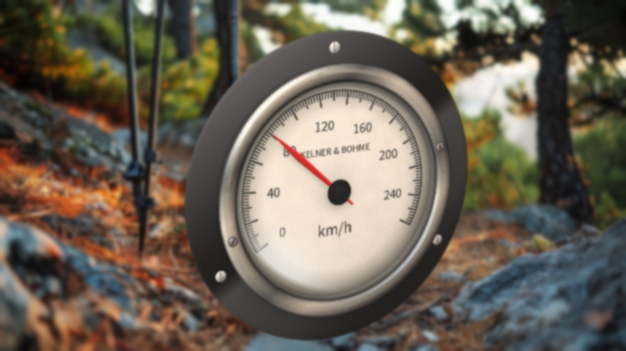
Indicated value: 80 km/h
